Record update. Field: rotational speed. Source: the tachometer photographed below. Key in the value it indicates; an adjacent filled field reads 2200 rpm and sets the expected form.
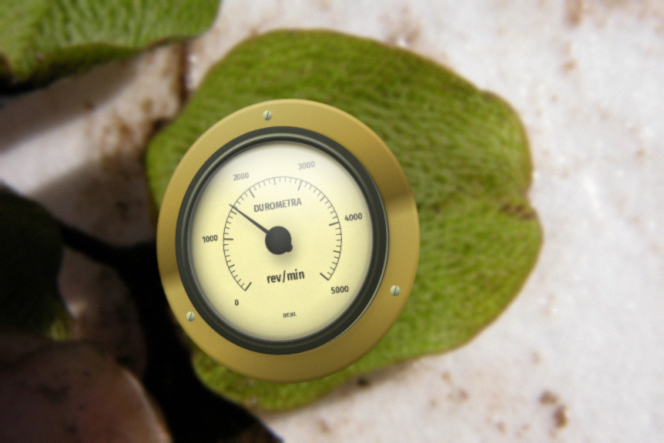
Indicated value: 1600 rpm
